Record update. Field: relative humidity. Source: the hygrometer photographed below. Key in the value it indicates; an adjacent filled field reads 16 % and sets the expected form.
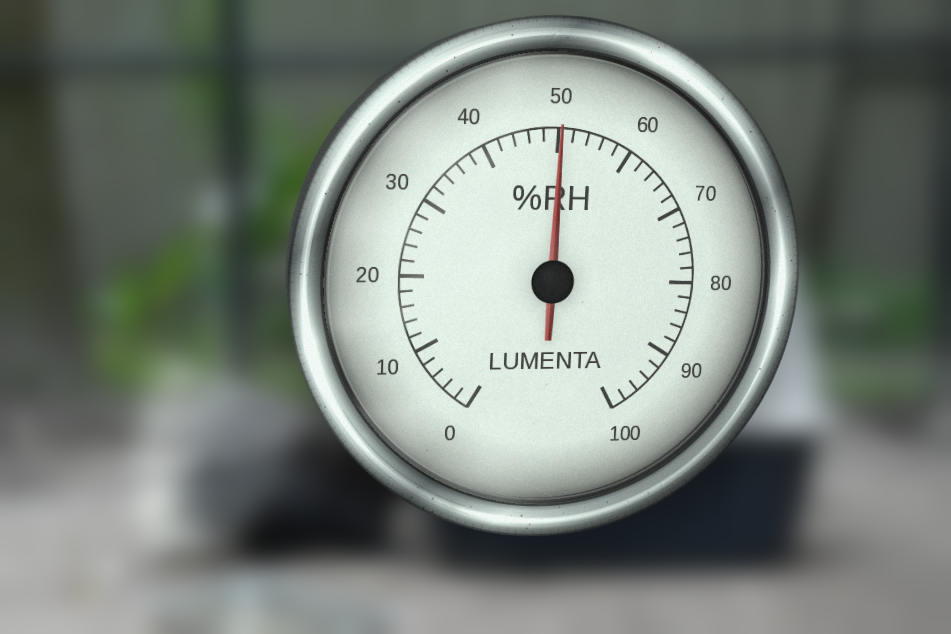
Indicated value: 50 %
